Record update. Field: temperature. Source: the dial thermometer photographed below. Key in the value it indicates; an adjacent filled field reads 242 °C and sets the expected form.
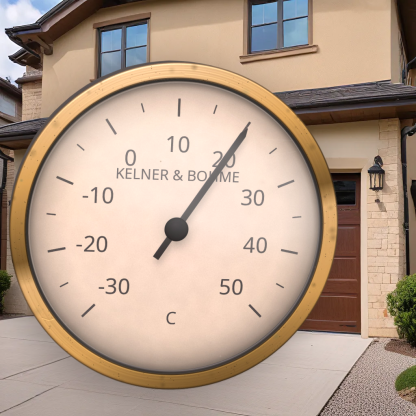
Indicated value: 20 °C
